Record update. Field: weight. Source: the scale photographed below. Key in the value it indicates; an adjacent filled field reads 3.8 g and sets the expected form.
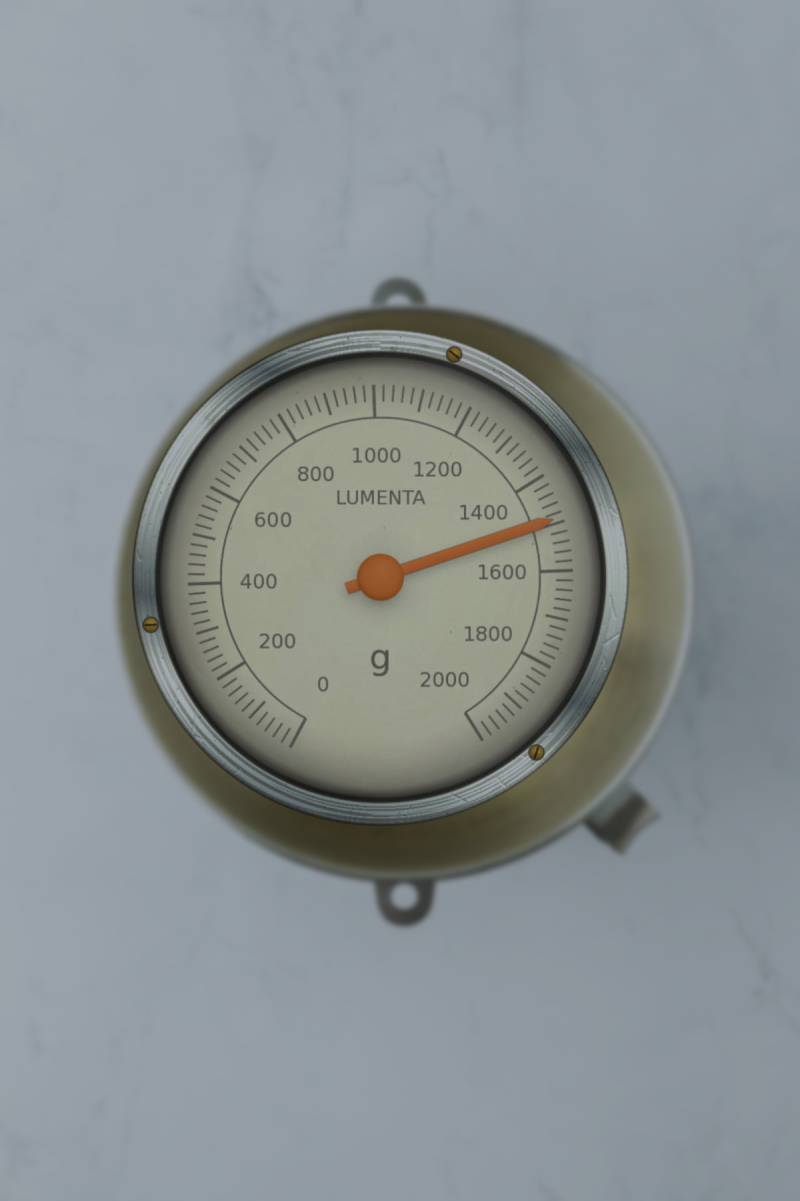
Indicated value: 1490 g
